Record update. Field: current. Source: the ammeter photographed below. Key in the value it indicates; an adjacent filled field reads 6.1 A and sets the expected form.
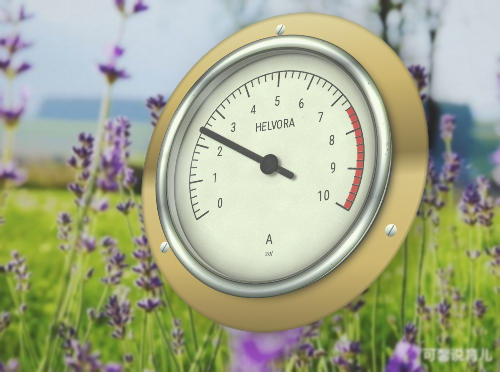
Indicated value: 2.4 A
